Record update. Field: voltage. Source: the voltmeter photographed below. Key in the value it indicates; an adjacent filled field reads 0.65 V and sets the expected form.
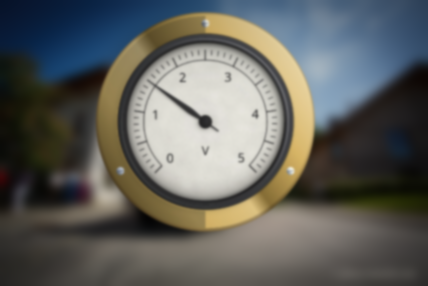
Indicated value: 1.5 V
